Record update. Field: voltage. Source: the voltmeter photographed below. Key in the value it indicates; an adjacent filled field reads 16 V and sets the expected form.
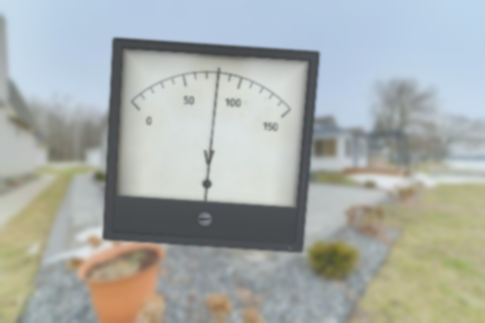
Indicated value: 80 V
